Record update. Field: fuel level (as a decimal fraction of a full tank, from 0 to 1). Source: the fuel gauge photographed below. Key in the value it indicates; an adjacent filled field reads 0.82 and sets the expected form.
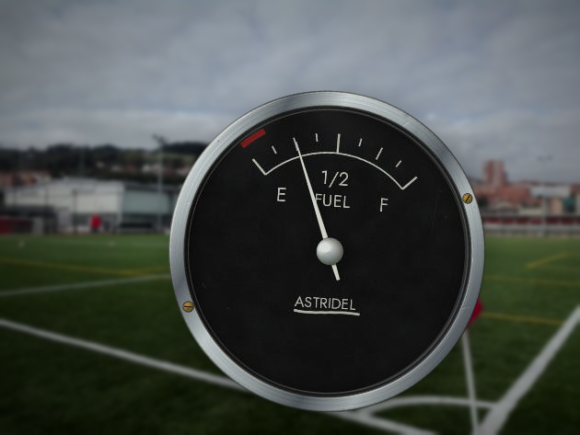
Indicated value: 0.25
